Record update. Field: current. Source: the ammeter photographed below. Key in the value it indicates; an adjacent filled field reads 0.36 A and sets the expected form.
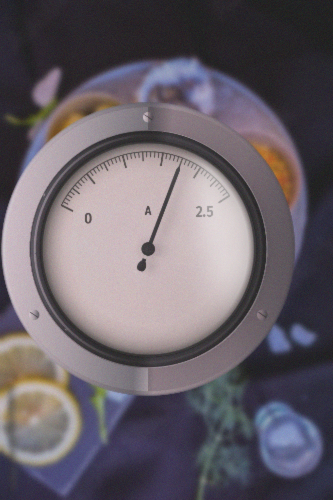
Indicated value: 1.75 A
